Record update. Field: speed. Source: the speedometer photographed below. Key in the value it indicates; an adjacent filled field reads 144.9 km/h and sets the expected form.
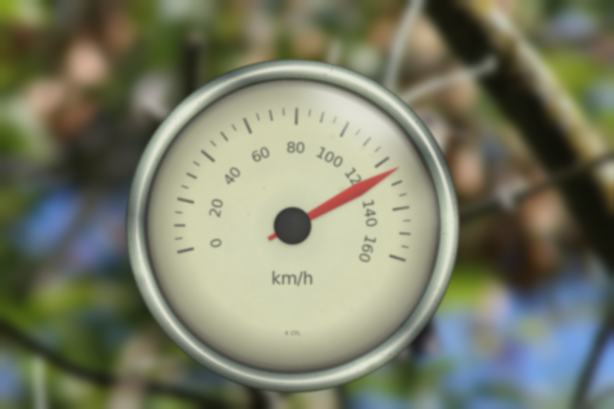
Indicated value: 125 km/h
